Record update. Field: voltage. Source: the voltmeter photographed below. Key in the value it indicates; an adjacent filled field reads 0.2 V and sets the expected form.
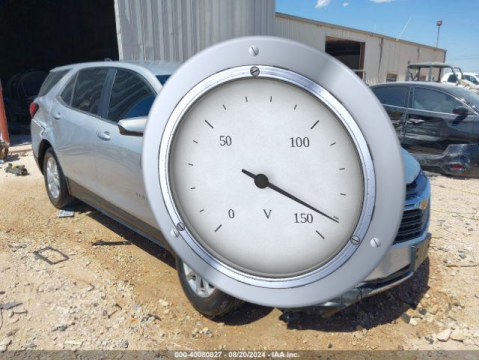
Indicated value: 140 V
